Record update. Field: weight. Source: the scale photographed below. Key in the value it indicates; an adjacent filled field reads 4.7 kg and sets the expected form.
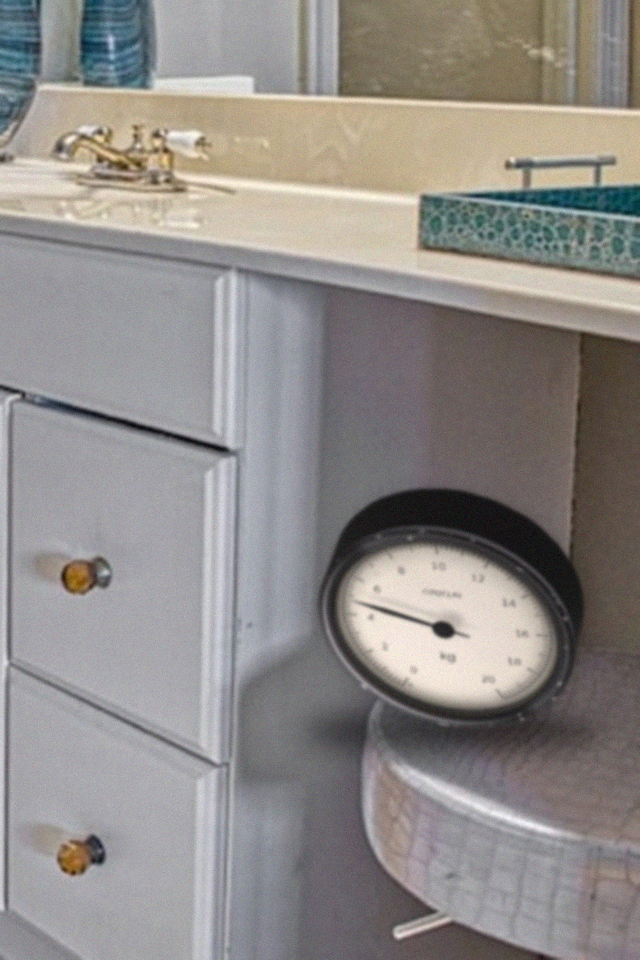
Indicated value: 5 kg
